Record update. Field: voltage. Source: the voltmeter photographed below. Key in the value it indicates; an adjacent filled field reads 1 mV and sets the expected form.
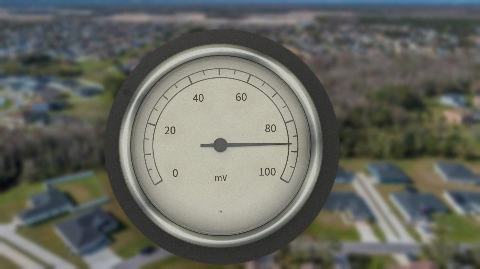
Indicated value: 87.5 mV
